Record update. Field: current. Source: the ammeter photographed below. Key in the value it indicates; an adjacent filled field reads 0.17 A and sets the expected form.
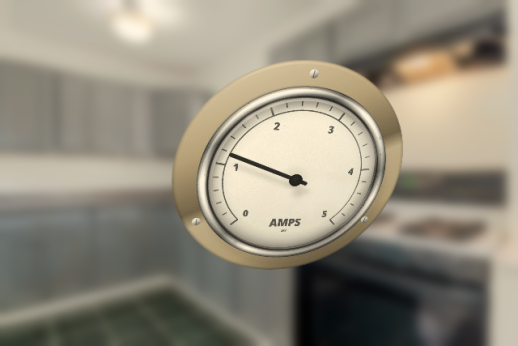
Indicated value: 1.2 A
